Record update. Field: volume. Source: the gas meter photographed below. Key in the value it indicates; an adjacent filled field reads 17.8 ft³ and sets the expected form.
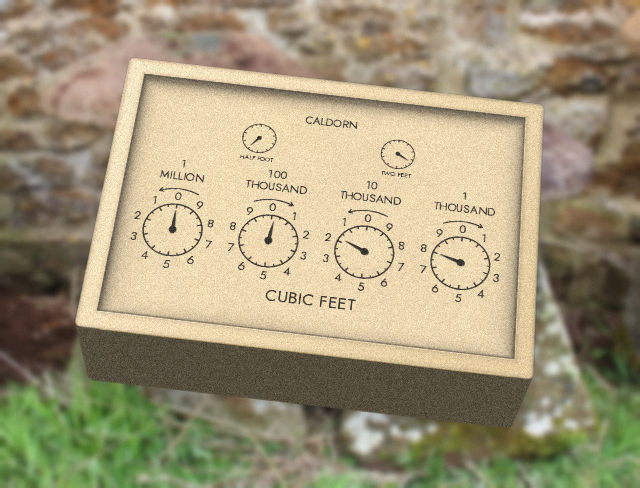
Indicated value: 1800 ft³
